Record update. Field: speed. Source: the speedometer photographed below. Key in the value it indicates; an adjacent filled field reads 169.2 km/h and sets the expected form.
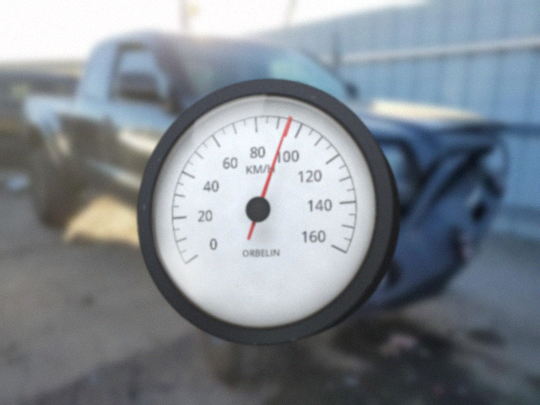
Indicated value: 95 km/h
